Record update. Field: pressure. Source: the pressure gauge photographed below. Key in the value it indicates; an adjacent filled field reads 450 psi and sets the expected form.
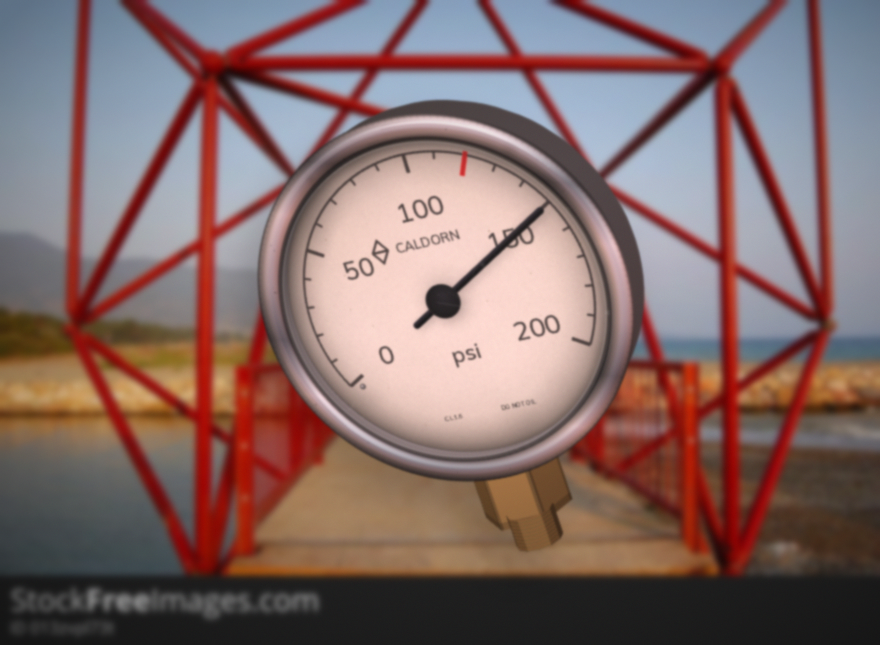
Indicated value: 150 psi
